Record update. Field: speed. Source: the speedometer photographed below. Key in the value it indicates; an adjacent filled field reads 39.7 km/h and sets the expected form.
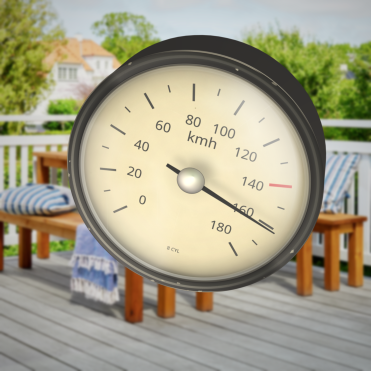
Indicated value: 160 km/h
